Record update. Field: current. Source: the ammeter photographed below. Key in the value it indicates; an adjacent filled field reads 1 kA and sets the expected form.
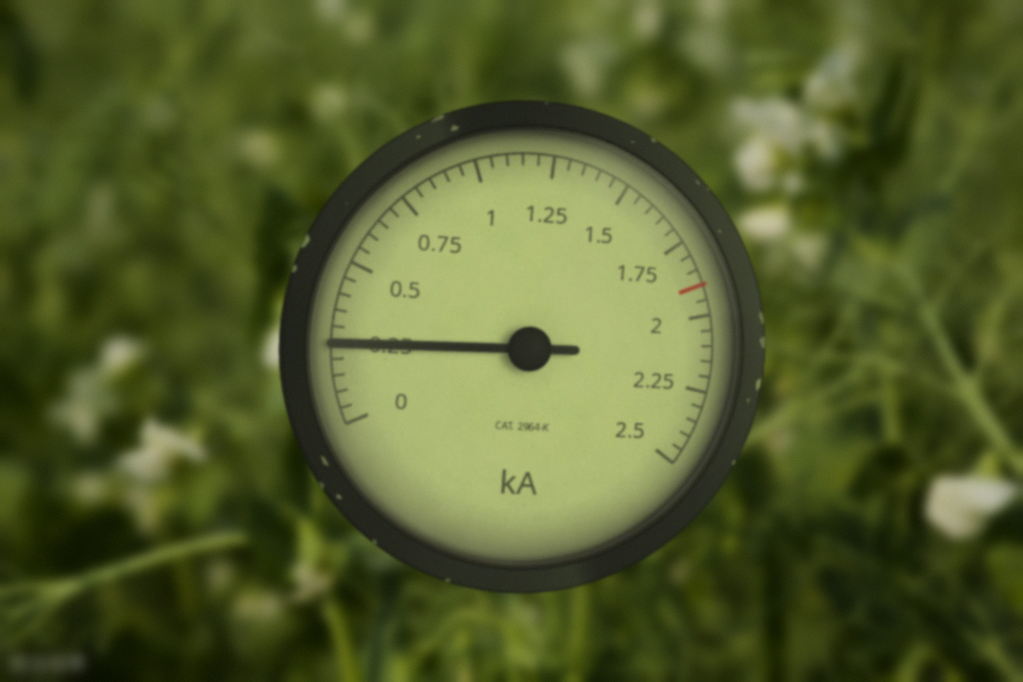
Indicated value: 0.25 kA
